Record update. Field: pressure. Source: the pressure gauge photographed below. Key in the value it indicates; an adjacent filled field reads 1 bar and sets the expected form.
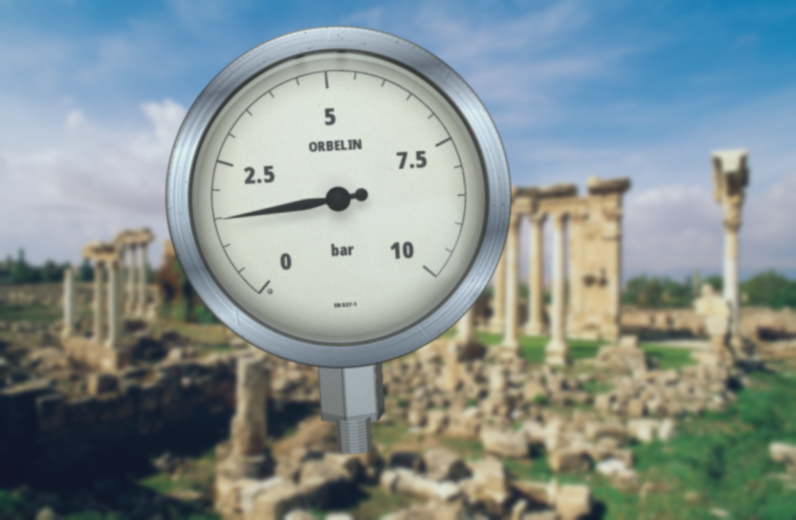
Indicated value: 1.5 bar
